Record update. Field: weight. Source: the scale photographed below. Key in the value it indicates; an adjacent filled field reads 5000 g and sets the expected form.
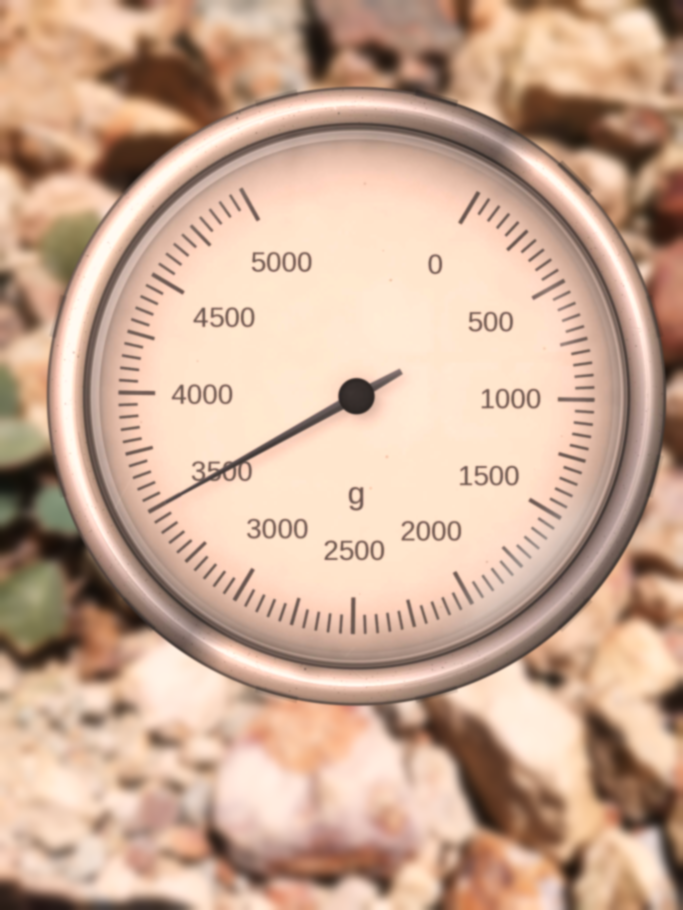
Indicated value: 3500 g
